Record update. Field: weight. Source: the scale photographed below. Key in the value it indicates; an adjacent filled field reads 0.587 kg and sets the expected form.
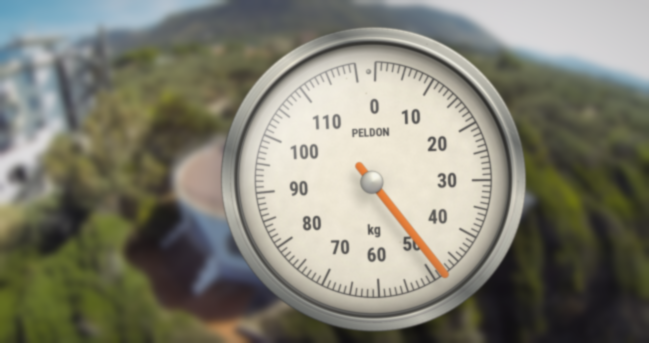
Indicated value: 48 kg
